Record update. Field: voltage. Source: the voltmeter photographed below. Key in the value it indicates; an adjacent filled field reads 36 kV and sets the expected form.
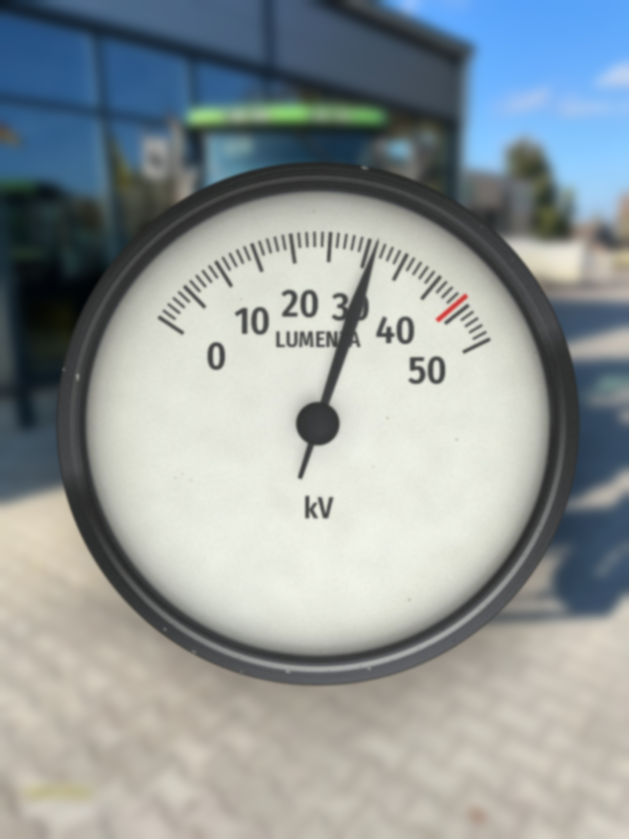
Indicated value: 31 kV
